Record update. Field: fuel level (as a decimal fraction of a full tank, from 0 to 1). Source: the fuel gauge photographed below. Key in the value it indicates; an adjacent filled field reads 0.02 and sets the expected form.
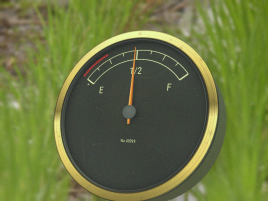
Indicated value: 0.5
